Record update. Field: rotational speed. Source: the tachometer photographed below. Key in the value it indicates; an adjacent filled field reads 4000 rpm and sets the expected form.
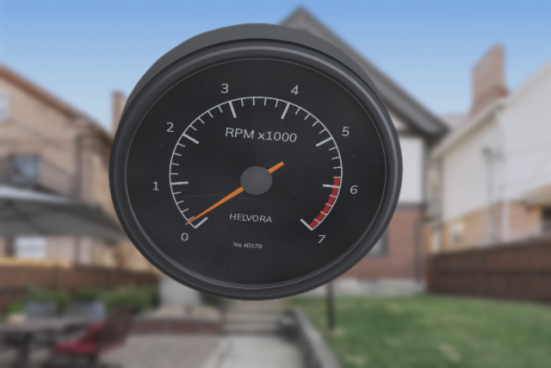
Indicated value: 200 rpm
